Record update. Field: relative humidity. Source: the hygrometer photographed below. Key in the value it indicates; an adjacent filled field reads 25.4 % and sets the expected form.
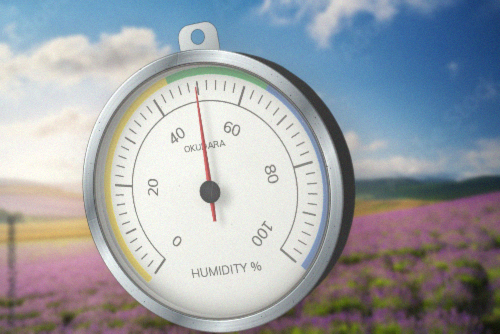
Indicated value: 50 %
